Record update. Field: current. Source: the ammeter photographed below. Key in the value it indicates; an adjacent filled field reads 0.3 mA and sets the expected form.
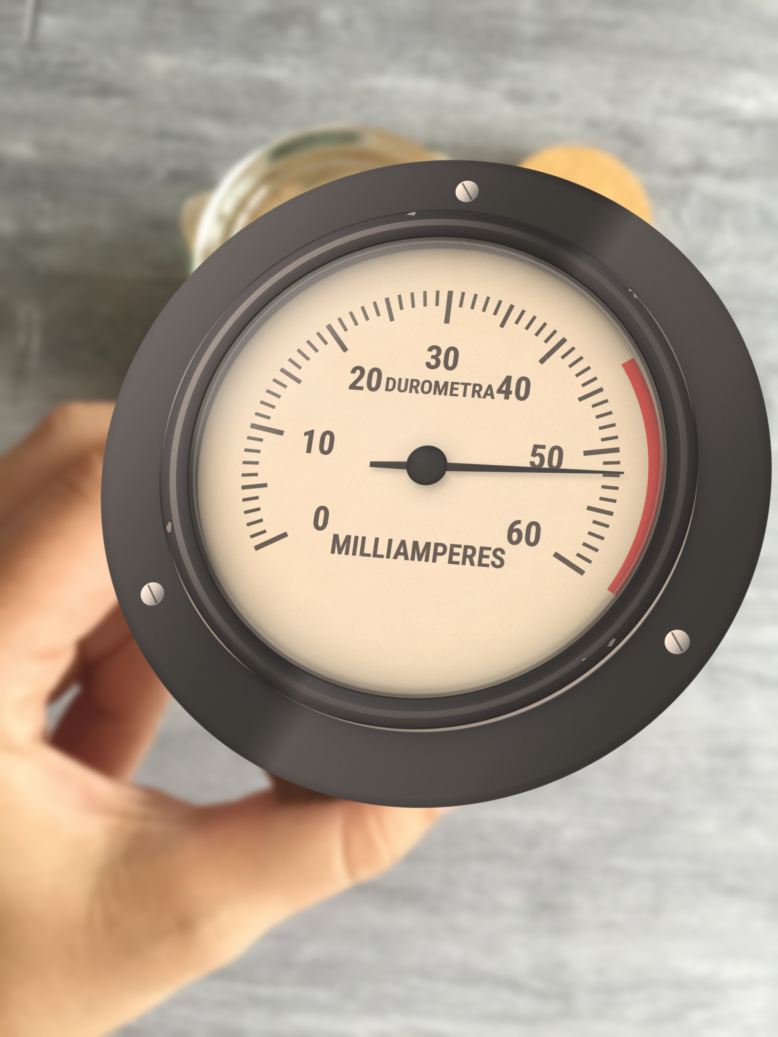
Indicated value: 52 mA
